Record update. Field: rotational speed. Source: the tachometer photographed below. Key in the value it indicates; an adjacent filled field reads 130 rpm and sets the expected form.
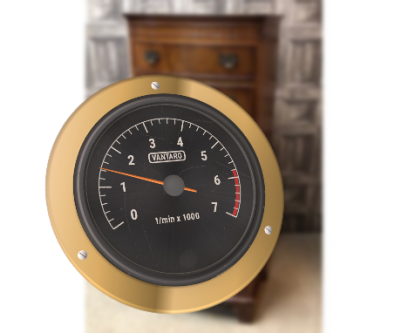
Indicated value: 1400 rpm
